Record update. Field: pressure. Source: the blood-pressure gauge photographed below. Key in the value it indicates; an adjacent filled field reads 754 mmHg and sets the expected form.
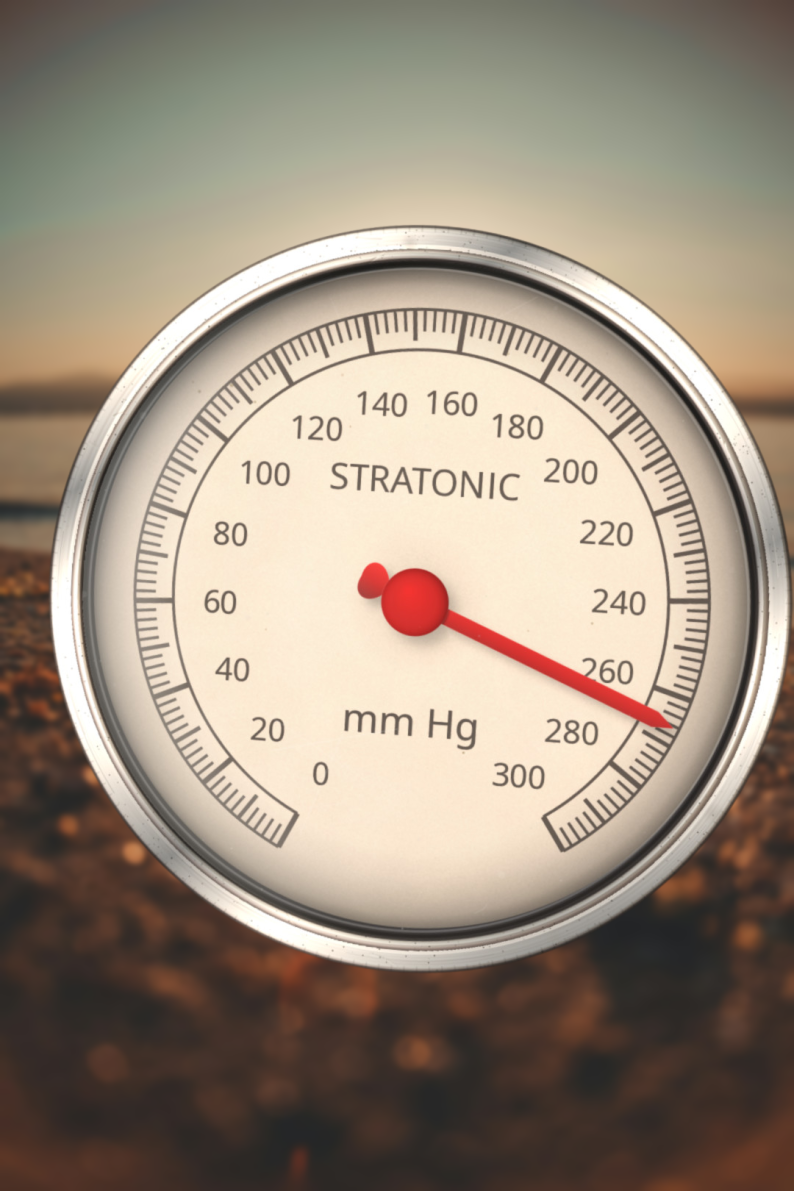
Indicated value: 266 mmHg
